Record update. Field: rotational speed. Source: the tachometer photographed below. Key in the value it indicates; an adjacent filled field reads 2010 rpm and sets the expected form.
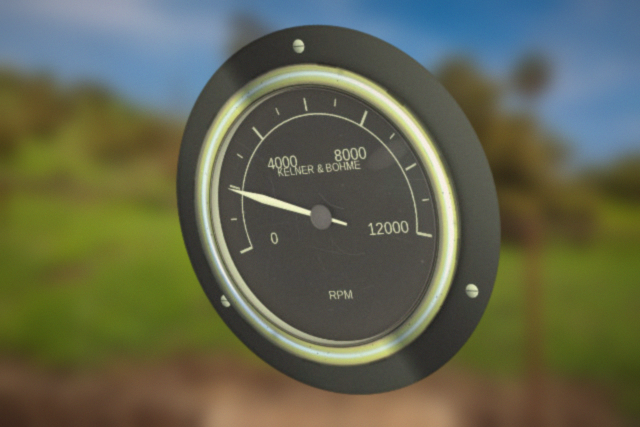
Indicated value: 2000 rpm
